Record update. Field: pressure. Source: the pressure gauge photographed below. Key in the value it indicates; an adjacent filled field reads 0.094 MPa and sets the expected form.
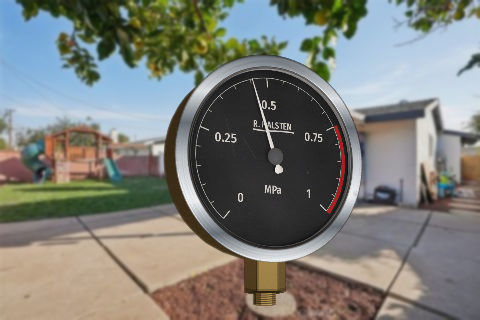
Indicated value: 0.45 MPa
